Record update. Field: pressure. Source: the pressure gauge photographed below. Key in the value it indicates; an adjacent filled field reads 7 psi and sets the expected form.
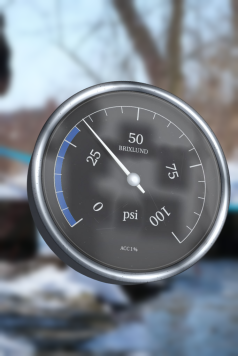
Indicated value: 32.5 psi
